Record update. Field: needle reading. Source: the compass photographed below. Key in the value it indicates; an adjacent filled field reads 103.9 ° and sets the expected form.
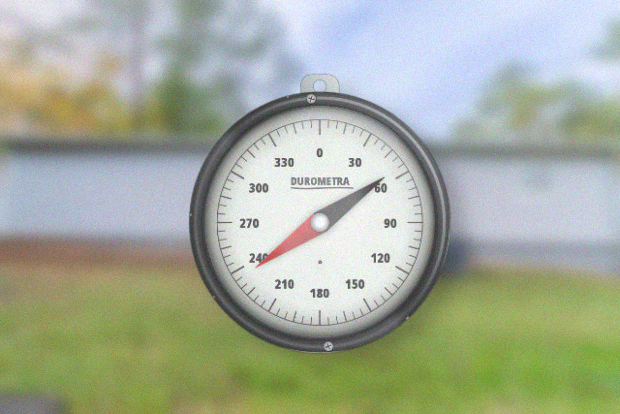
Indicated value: 235 °
